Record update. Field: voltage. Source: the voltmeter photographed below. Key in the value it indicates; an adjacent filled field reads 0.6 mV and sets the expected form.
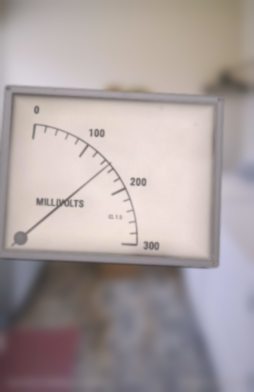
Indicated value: 150 mV
